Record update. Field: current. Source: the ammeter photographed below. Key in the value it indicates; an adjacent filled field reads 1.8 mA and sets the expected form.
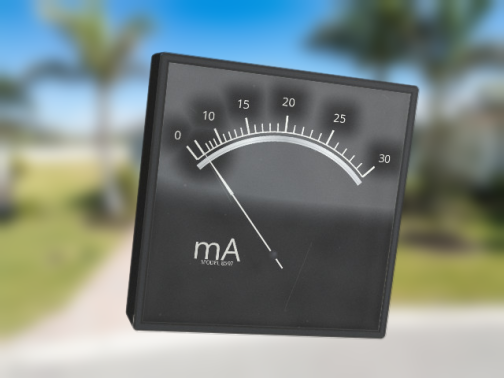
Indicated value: 5 mA
